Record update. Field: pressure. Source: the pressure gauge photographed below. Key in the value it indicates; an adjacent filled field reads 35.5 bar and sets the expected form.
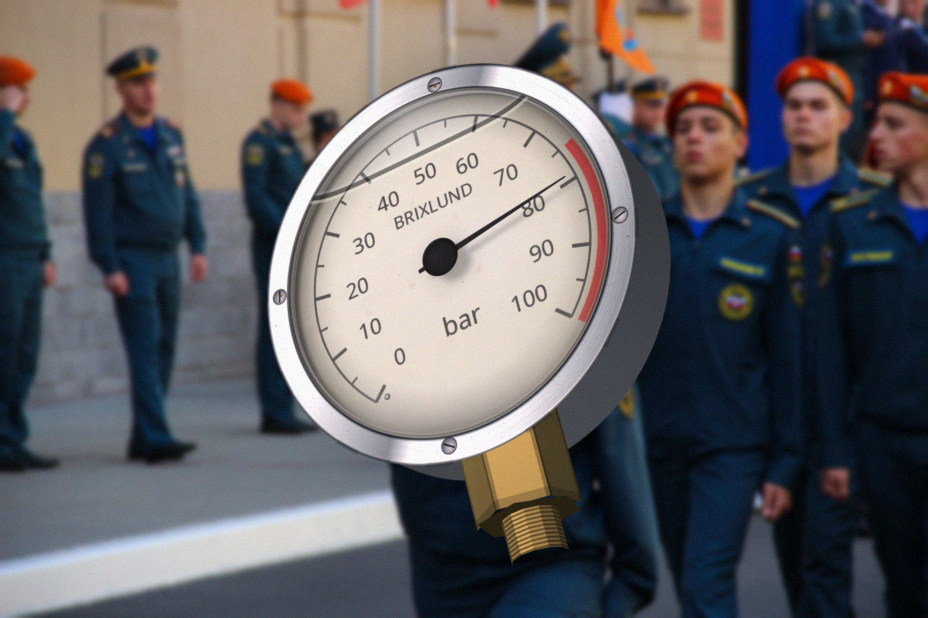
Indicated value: 80 bar
